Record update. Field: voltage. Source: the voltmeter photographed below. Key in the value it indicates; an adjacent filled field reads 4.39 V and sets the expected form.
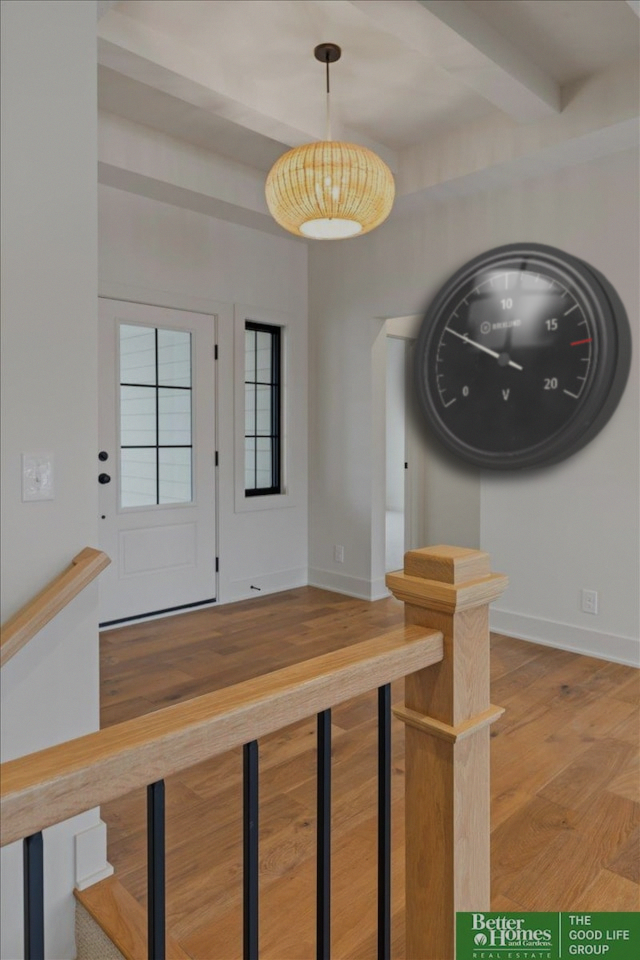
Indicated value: 5 V
